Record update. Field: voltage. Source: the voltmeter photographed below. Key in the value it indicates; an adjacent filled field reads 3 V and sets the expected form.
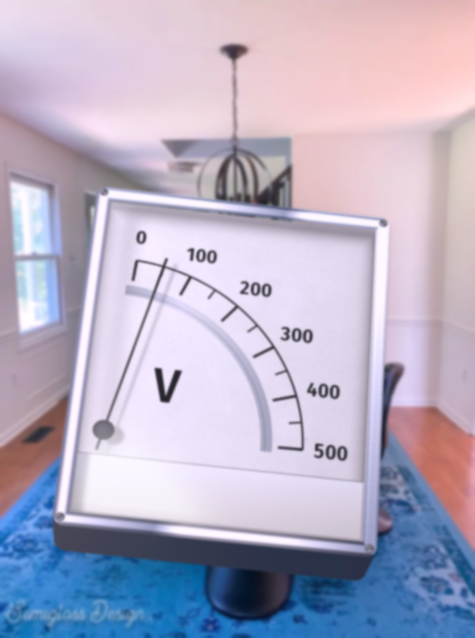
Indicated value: 50 V
